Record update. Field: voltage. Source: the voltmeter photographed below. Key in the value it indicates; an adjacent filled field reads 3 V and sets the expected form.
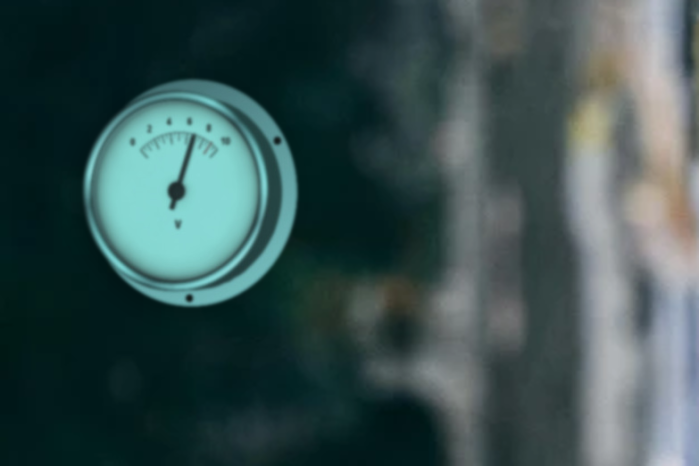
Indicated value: 7 V
